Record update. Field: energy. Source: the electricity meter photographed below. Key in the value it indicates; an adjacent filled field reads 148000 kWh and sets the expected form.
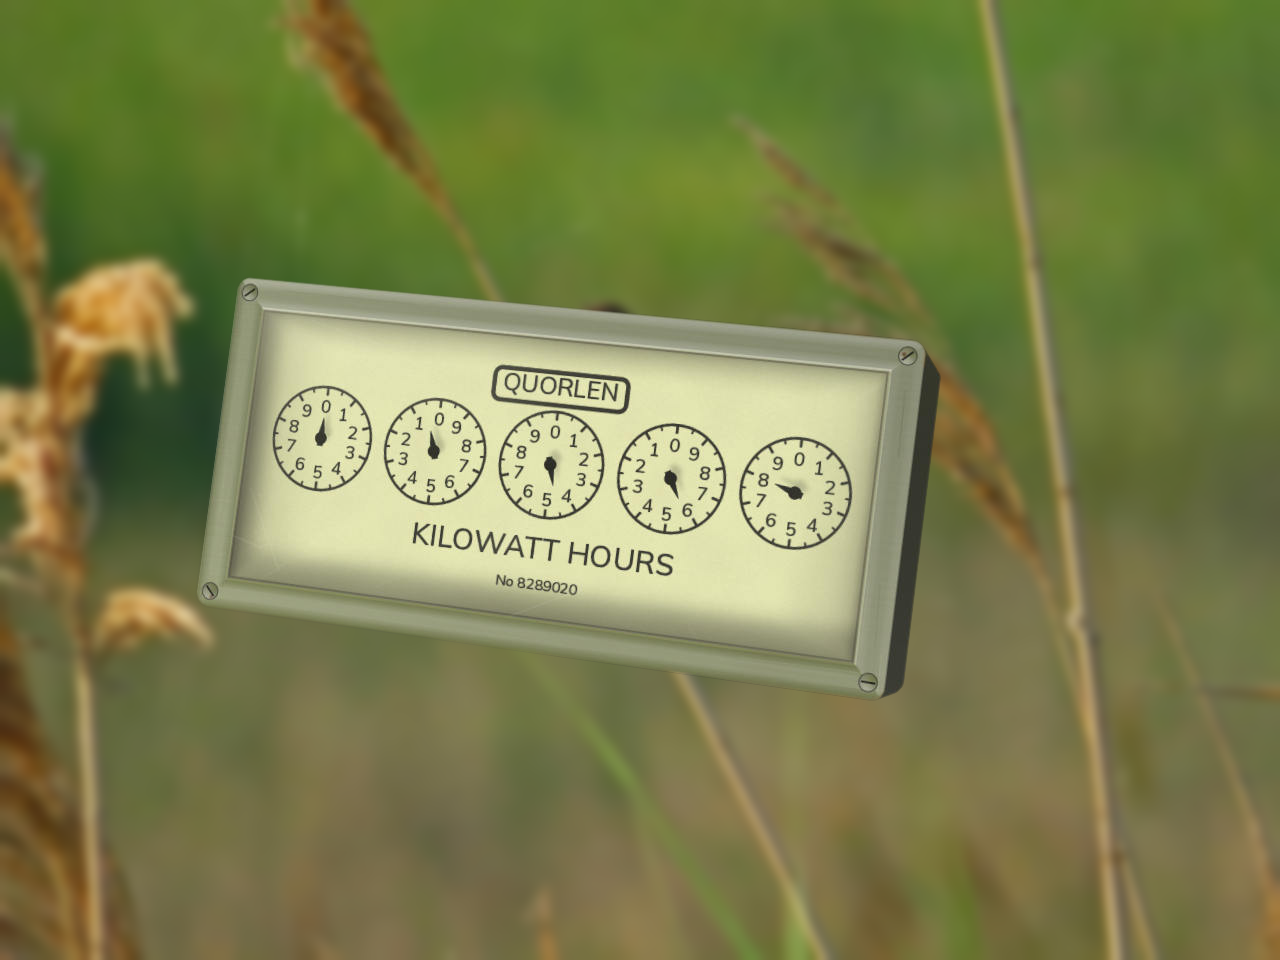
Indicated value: 458 kWh
